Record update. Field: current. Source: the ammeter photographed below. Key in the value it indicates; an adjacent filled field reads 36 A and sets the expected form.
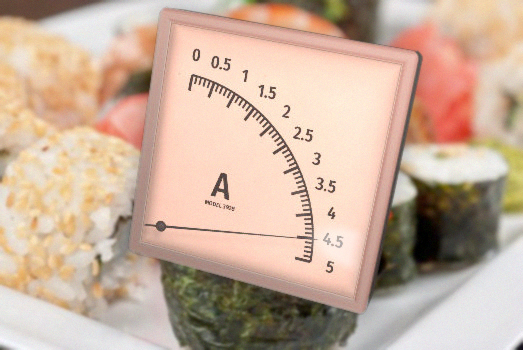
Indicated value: 4.5 A
